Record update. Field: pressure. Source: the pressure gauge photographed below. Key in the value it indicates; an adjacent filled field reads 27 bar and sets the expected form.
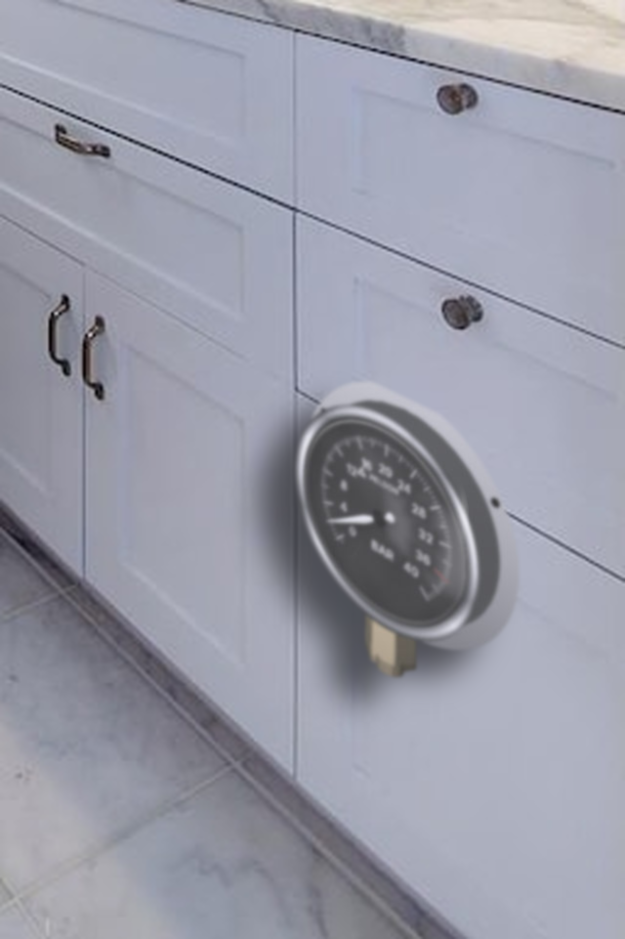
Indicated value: 2 bar
